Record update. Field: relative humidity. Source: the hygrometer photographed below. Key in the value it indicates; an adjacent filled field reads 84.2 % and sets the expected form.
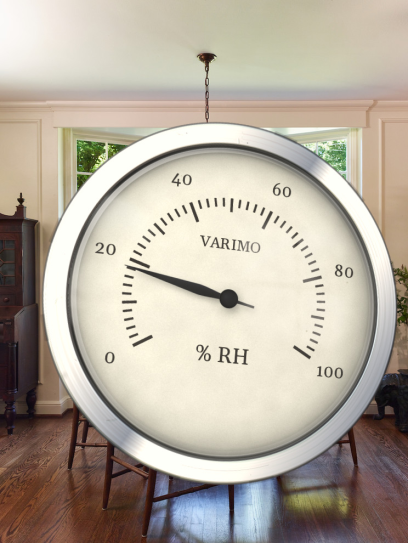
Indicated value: 18 %
